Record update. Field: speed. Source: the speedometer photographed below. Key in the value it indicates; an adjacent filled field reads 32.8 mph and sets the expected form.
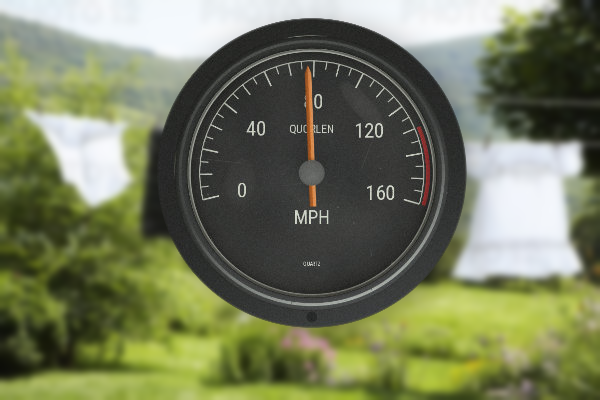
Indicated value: 77.5 mph
